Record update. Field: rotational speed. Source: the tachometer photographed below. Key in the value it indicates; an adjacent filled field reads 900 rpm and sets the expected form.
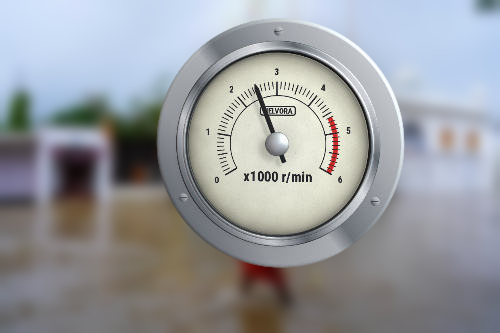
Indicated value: 2500 rpm
